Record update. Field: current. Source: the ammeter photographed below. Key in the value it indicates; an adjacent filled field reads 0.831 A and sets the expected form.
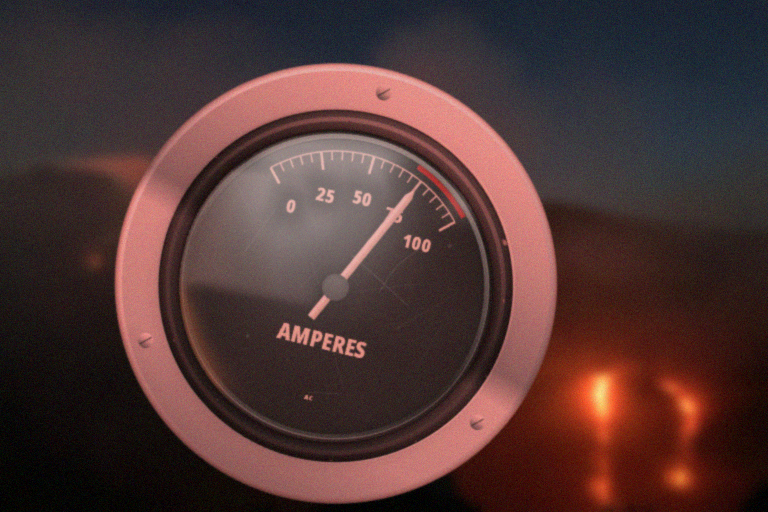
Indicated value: 75 A
